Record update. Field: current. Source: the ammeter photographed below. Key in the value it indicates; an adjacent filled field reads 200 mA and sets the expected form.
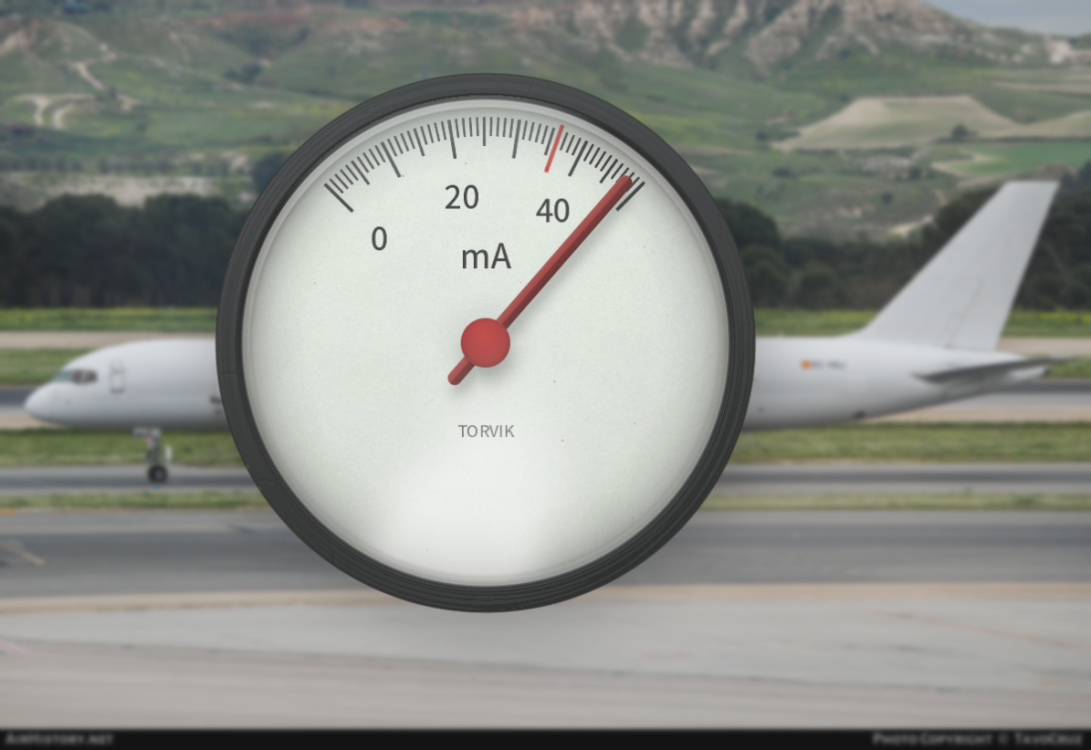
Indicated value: 48 mA
